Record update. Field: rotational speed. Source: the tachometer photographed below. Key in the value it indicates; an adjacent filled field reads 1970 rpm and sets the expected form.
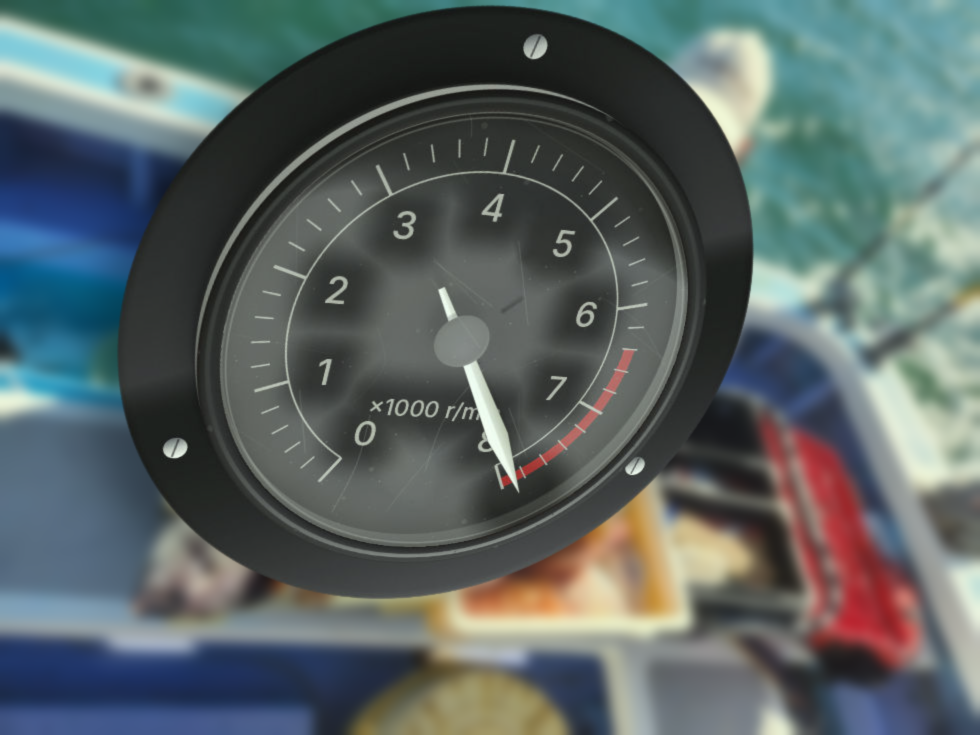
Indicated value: 7900 rpm
